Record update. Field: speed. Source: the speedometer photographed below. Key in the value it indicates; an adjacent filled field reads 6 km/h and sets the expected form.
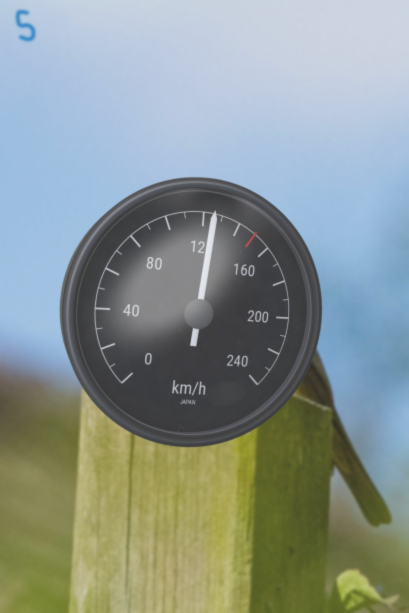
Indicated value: 125 km/h
